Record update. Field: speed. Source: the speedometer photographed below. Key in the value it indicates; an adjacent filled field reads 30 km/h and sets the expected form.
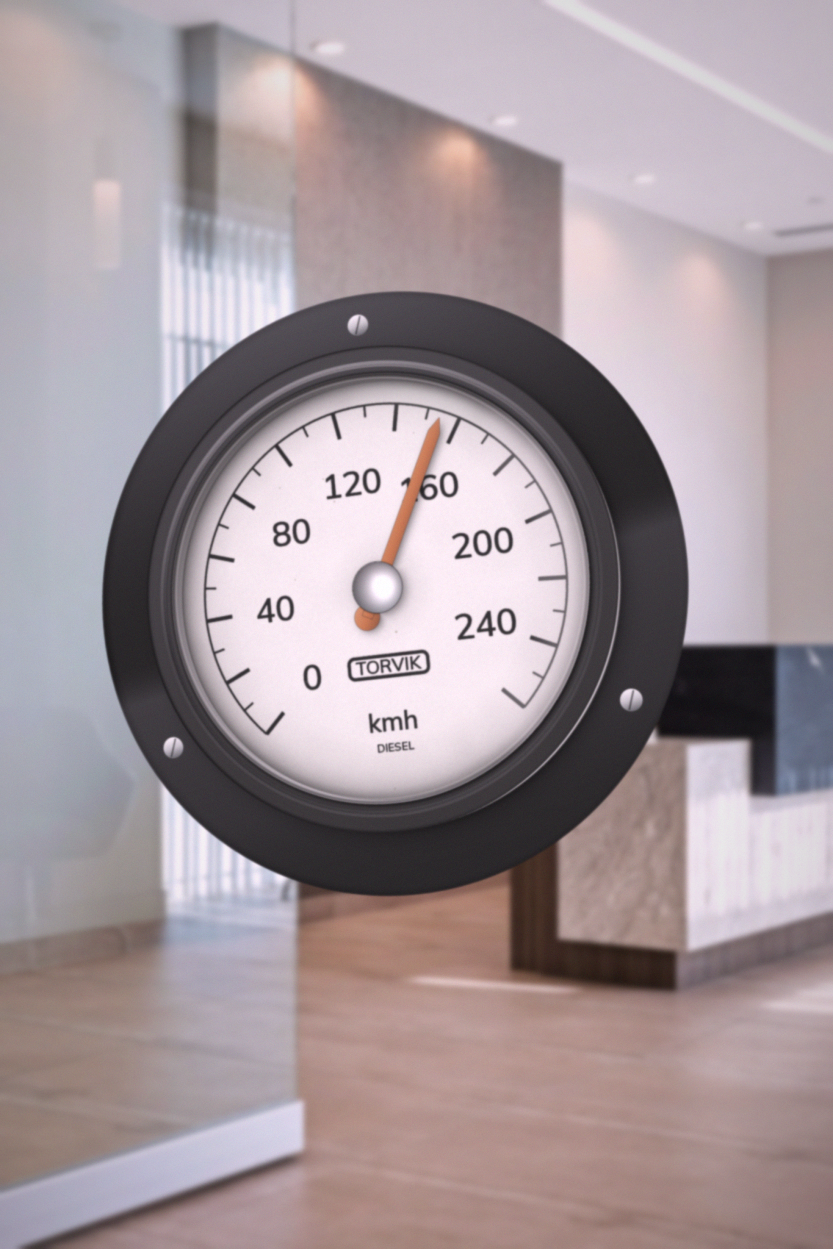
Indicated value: 155 km/h
